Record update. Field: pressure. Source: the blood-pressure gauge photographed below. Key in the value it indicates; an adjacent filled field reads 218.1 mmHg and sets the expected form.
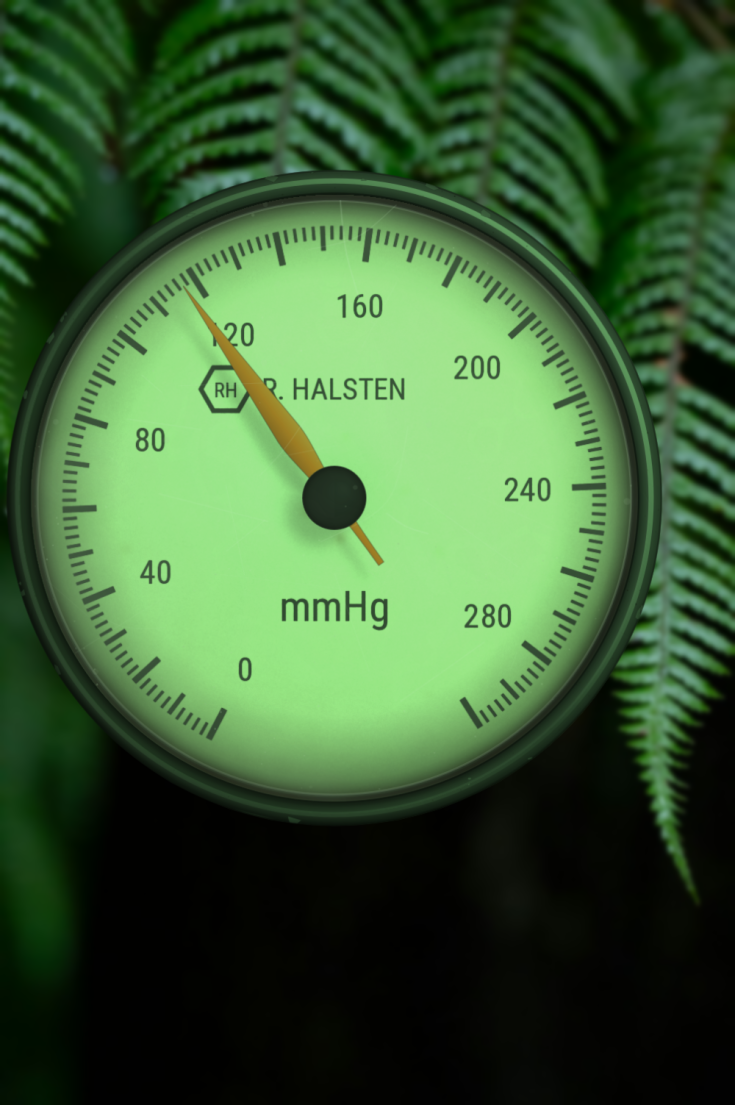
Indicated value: 117 mmHg
